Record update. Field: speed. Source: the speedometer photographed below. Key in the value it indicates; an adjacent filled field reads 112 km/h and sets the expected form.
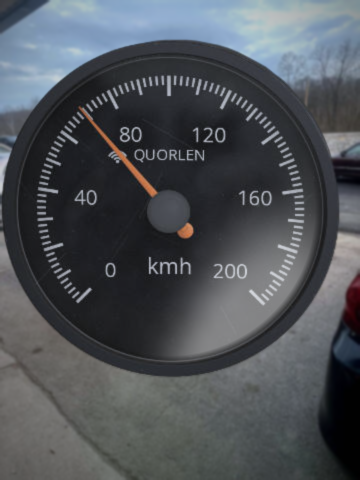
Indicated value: 70 km/h
